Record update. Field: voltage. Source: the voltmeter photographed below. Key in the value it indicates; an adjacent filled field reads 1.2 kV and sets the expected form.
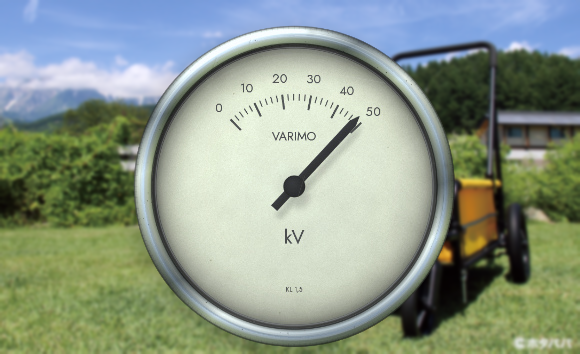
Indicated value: 48 kV
